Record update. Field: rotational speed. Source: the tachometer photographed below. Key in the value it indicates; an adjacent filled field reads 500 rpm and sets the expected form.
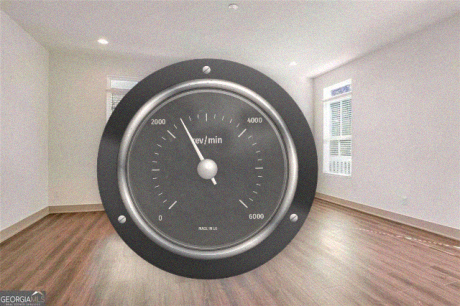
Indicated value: 2400 rpm
